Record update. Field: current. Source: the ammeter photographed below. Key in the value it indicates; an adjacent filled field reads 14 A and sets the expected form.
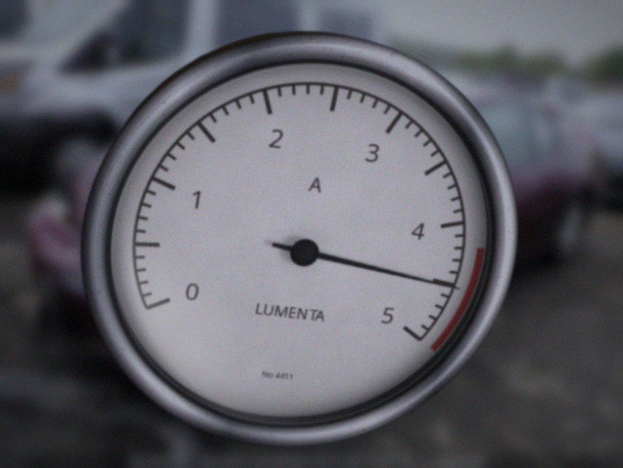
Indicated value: 4.5 A
